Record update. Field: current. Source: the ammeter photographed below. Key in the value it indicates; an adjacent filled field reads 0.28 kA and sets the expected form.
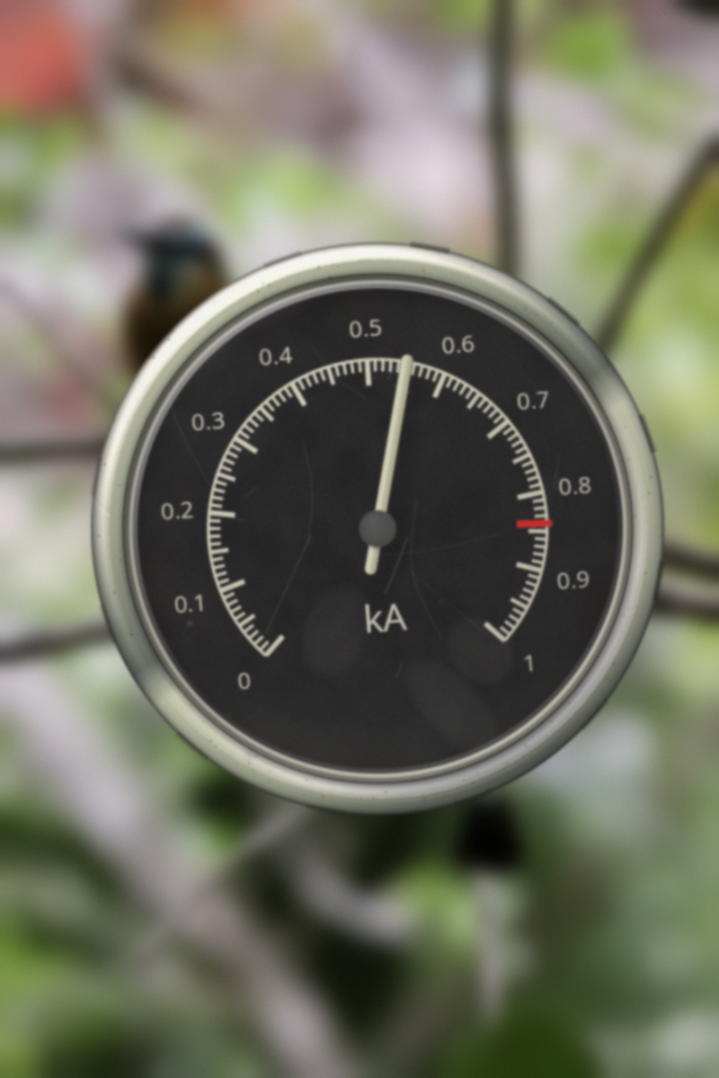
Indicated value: 0.55 kA
